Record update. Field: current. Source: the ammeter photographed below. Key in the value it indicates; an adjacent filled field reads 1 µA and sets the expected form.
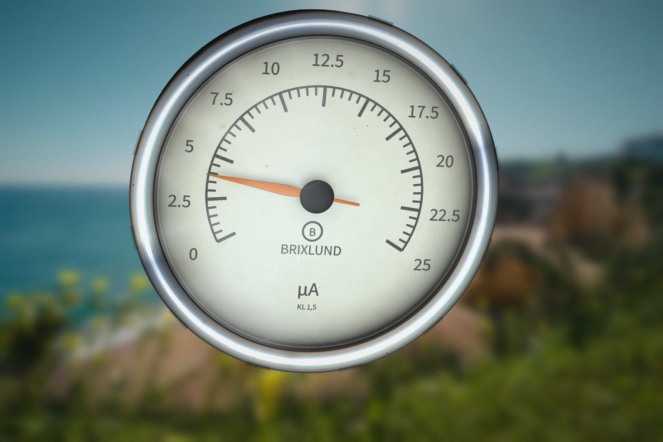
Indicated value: 4 µA
